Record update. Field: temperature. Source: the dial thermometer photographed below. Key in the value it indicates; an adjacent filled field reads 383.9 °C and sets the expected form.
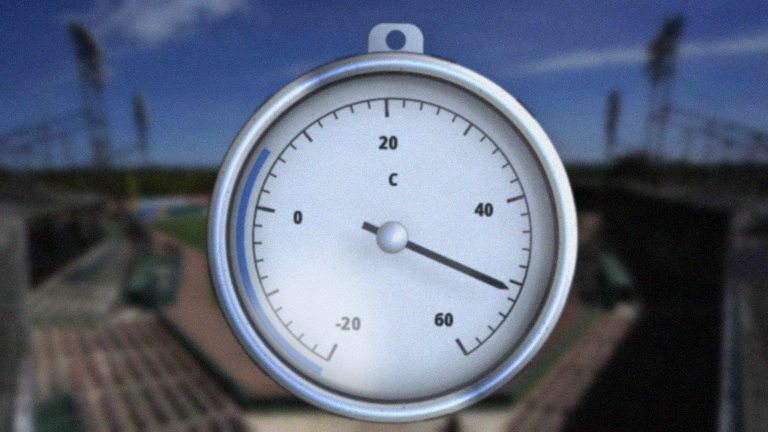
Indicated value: 51 °C
